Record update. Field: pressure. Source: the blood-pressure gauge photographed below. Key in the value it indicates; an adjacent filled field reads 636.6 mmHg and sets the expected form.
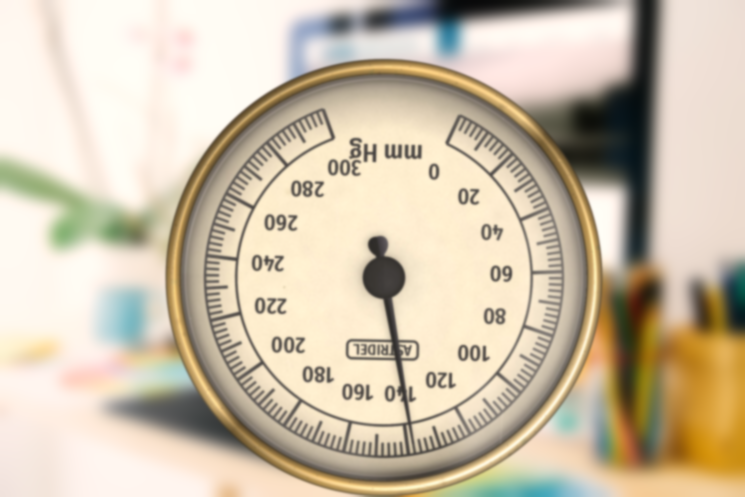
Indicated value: 138 mmHg
